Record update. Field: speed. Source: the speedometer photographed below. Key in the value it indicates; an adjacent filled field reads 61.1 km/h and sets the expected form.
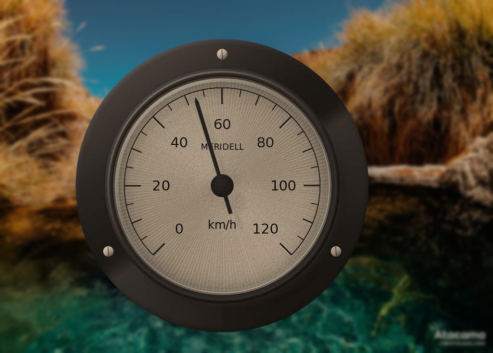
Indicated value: 52.5 km/h
